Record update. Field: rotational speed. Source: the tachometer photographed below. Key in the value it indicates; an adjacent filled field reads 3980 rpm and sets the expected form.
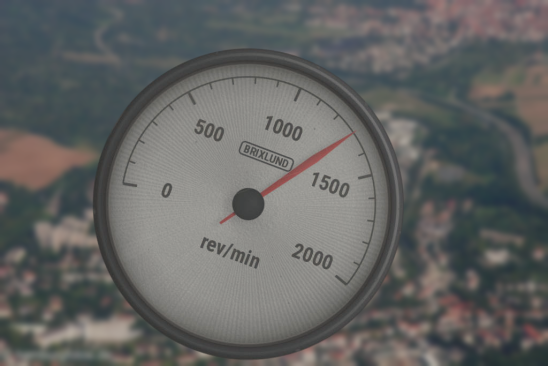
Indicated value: 1300 rpm
